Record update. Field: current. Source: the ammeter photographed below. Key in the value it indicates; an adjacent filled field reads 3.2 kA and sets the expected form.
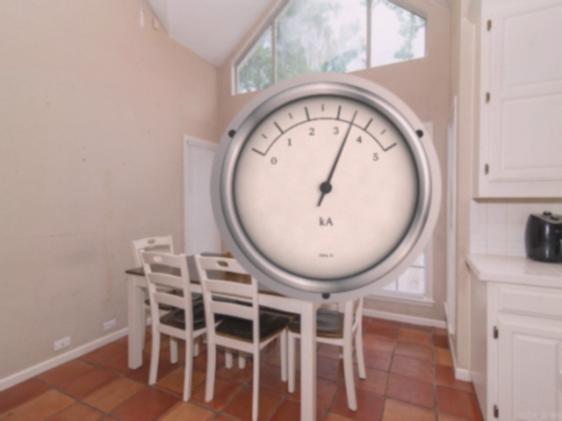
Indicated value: 3.5 kA
